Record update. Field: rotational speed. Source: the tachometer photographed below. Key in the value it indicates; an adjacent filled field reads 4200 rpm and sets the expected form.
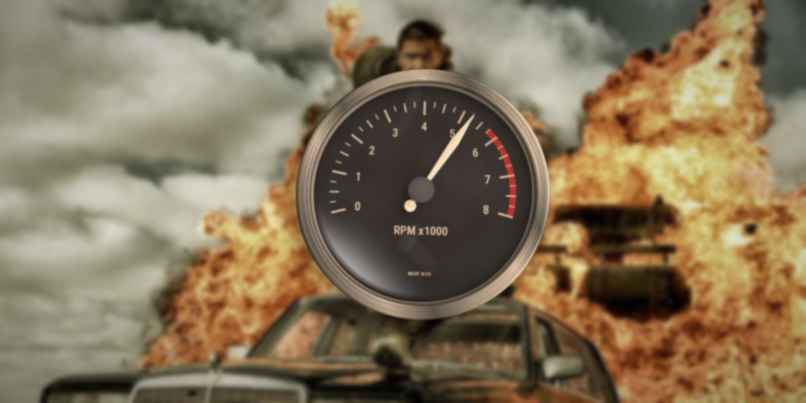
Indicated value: 5250 rpm
